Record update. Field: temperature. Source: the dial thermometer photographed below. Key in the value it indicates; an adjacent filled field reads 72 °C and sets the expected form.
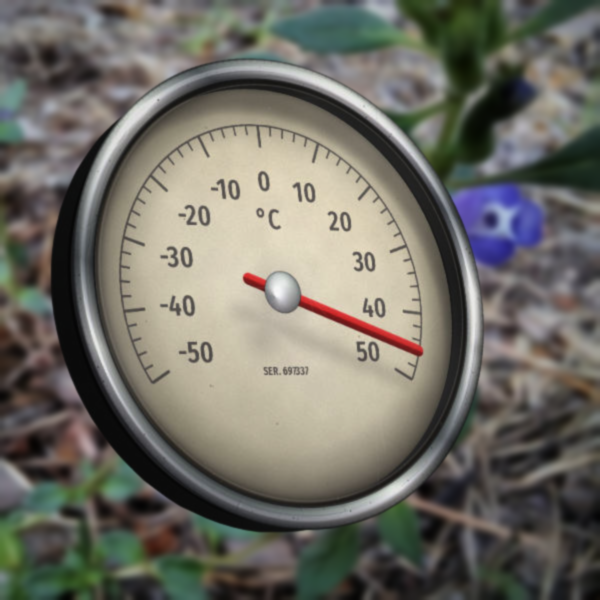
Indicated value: 46 °C
